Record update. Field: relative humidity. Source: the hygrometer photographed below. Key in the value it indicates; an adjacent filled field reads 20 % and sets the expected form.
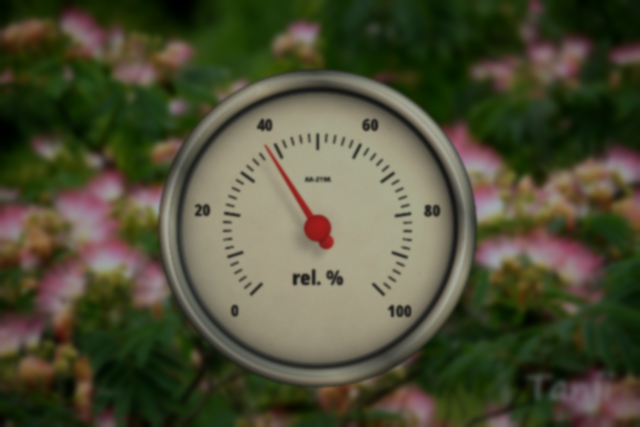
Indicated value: 38 %
